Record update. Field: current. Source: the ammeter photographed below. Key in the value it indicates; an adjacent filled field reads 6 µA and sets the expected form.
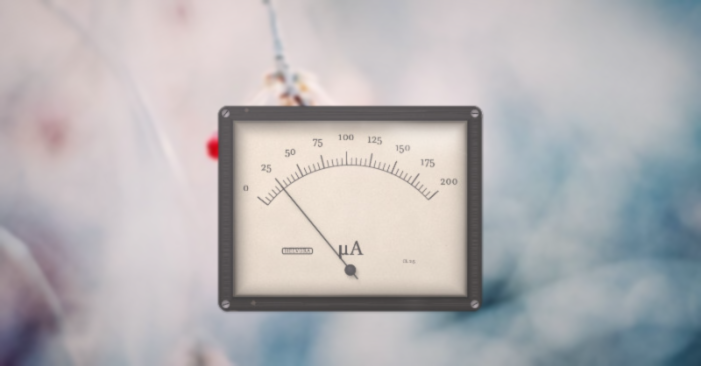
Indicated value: 25 µA
